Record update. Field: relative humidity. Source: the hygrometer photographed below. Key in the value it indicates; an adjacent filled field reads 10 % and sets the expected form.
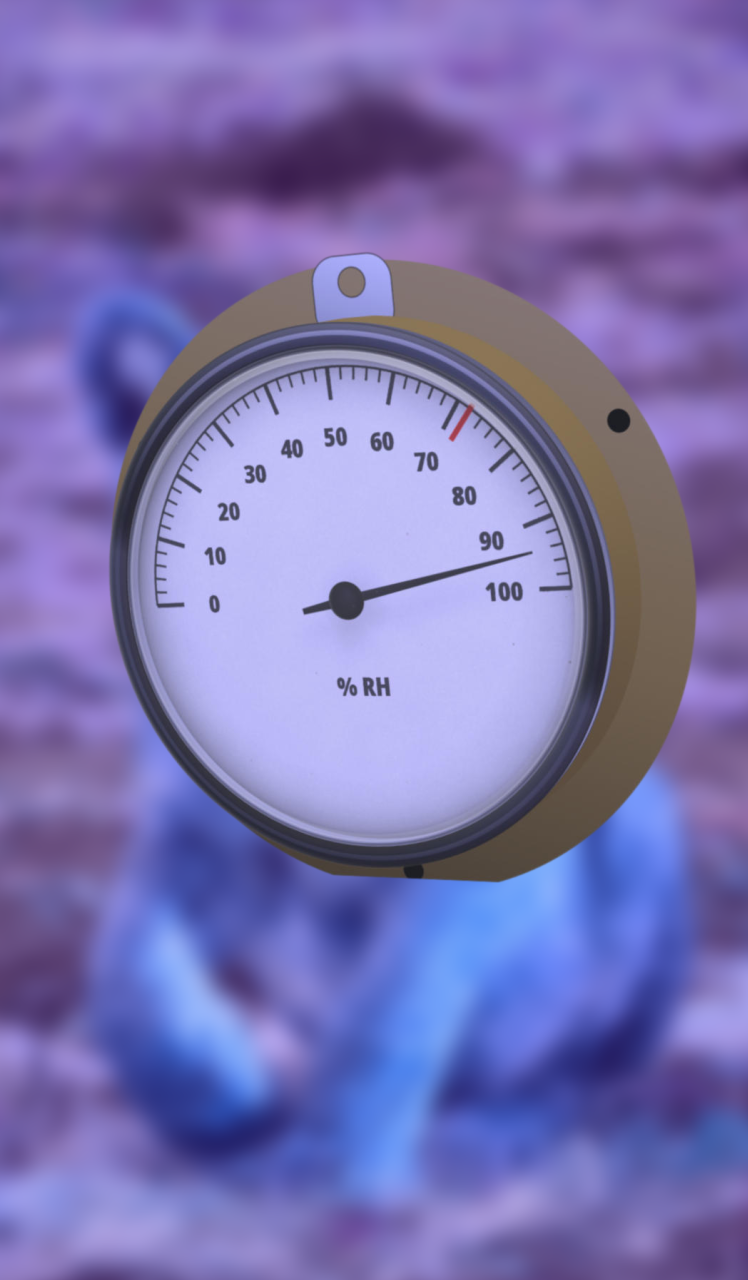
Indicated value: 94 %
